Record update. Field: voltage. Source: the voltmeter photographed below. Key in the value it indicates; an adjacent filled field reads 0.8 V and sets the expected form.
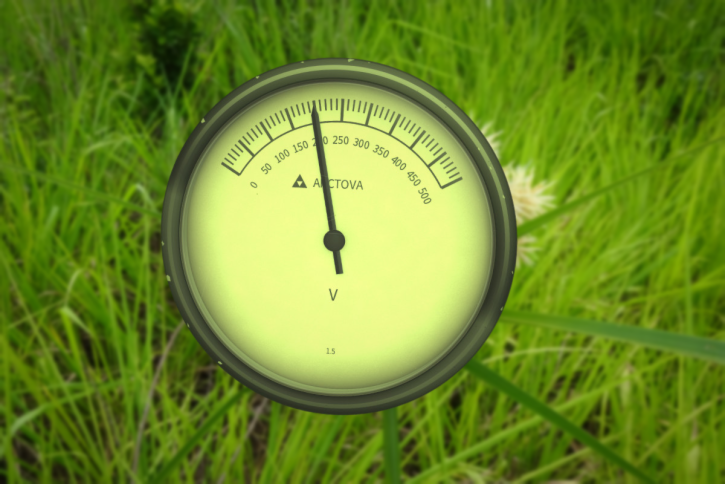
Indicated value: 200 V
